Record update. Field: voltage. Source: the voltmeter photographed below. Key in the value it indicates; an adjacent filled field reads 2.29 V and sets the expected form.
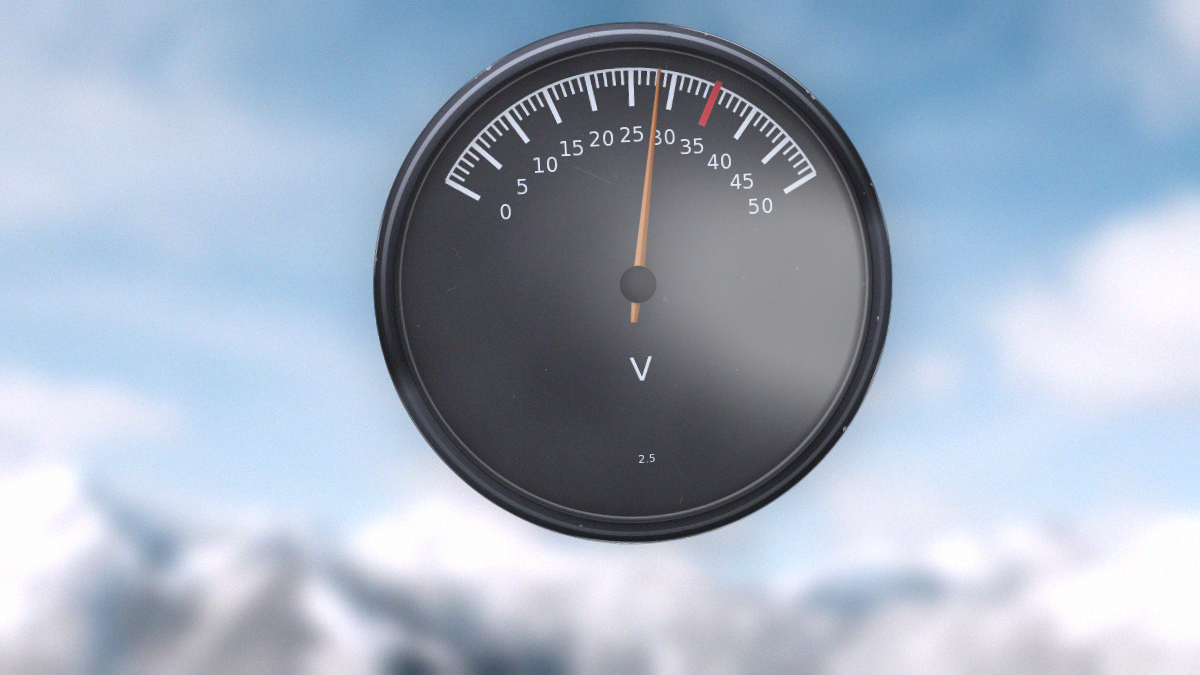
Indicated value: 28 V
